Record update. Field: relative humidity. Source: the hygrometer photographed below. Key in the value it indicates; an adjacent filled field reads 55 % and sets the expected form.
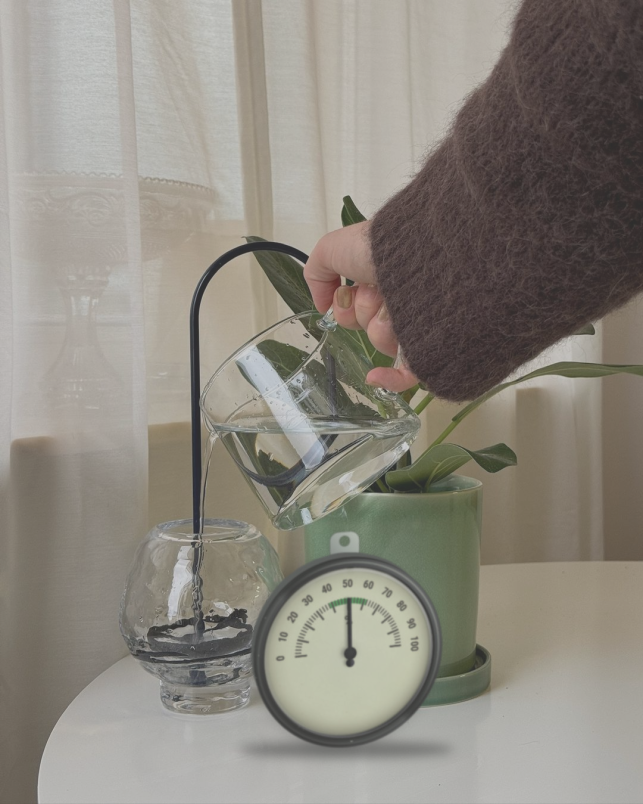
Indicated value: 50 %
